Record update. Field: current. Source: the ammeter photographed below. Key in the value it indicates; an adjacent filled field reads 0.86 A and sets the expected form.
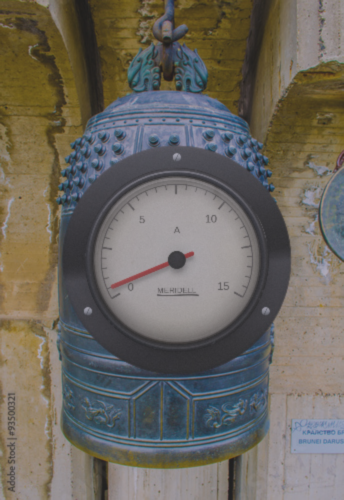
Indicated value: 0.5 A
